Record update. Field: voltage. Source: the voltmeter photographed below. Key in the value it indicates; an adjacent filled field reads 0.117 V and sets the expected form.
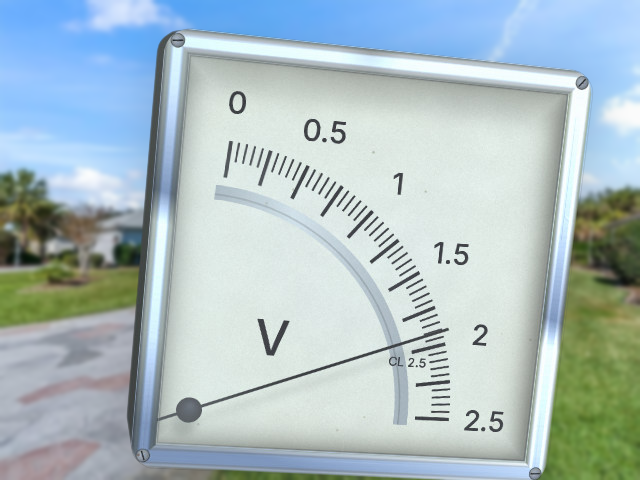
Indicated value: 1.9 V
